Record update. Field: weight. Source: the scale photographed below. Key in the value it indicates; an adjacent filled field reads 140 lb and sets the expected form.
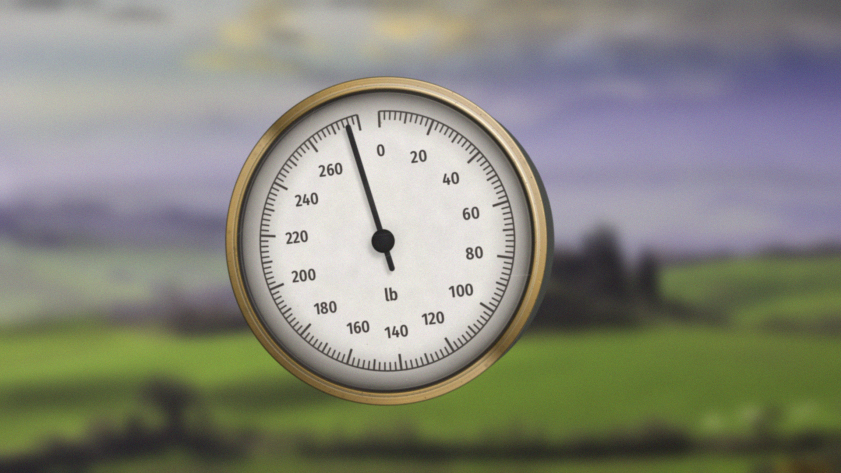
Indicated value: 276 lb
